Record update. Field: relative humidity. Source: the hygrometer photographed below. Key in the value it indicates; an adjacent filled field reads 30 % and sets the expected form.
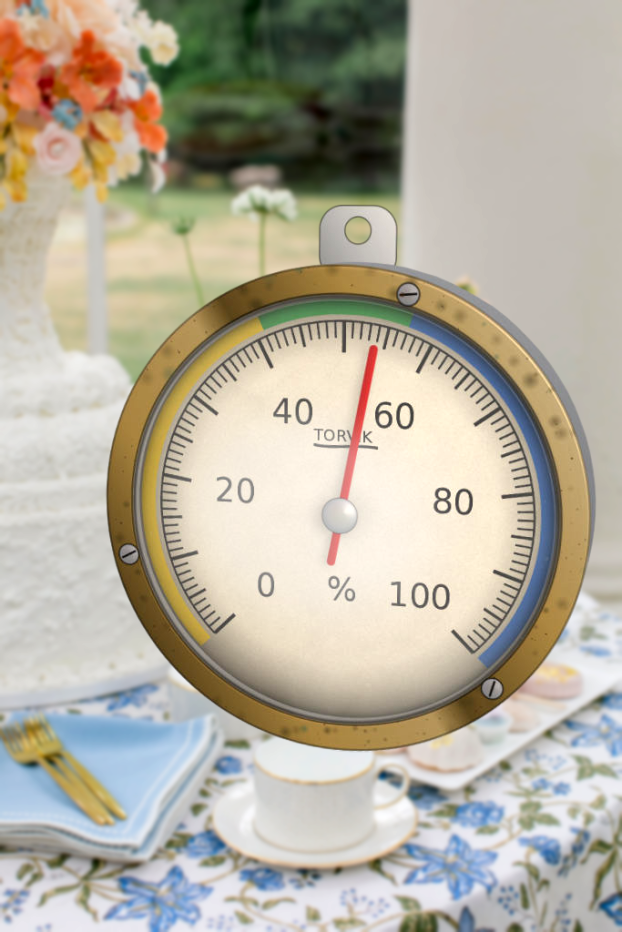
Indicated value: 54 %
